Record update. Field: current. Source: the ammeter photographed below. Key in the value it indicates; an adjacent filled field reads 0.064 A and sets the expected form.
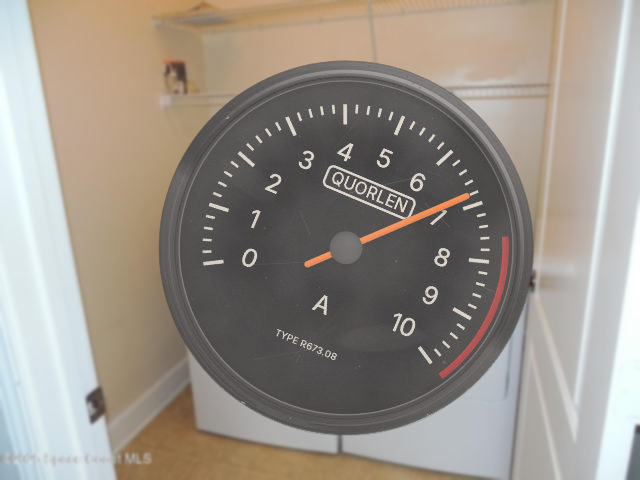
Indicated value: 6.8 A
